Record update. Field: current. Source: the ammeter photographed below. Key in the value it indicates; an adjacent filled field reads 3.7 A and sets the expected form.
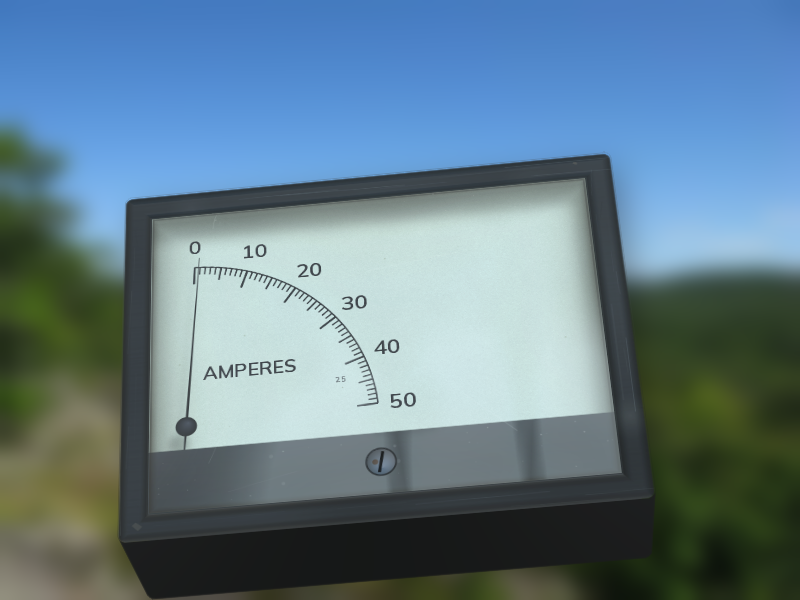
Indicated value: 1 A
